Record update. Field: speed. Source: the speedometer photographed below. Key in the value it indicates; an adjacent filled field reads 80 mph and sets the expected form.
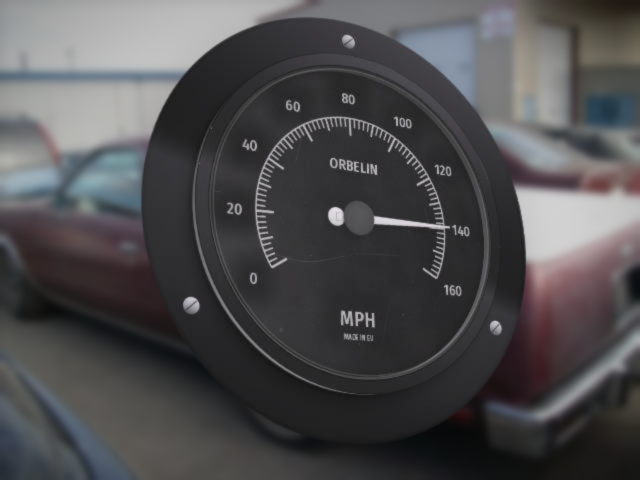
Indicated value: 140 mph
